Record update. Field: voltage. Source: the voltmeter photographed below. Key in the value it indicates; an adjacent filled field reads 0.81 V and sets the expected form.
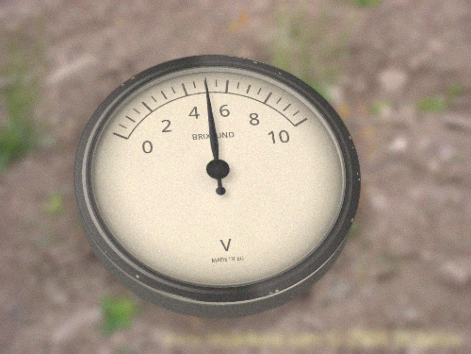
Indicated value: 5 V
